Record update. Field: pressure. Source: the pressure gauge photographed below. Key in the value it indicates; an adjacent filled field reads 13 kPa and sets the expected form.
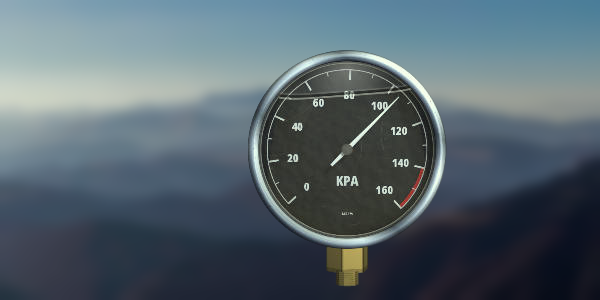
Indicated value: 105 kPa
